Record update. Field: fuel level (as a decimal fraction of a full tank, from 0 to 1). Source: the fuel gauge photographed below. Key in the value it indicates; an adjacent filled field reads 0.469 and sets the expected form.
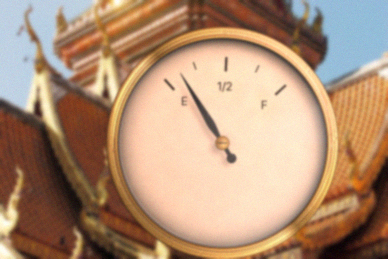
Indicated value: 0.125
